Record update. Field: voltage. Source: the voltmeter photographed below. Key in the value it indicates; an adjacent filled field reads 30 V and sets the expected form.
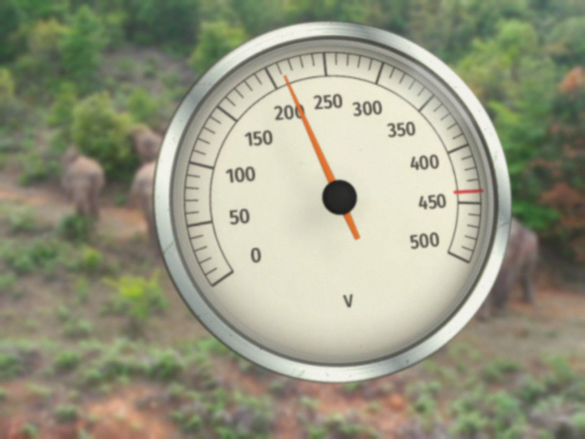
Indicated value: 210 V
